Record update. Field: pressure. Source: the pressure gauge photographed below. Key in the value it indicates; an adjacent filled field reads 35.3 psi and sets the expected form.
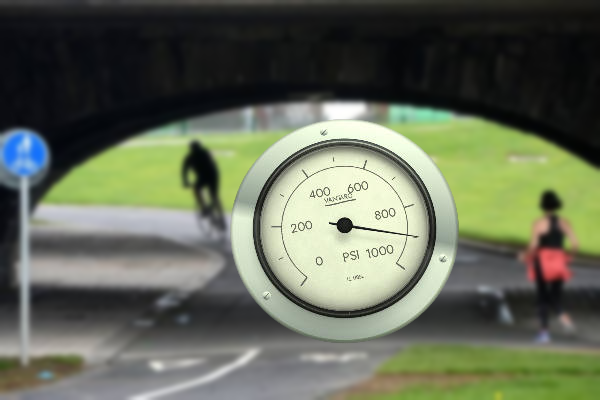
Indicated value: 900 psi
